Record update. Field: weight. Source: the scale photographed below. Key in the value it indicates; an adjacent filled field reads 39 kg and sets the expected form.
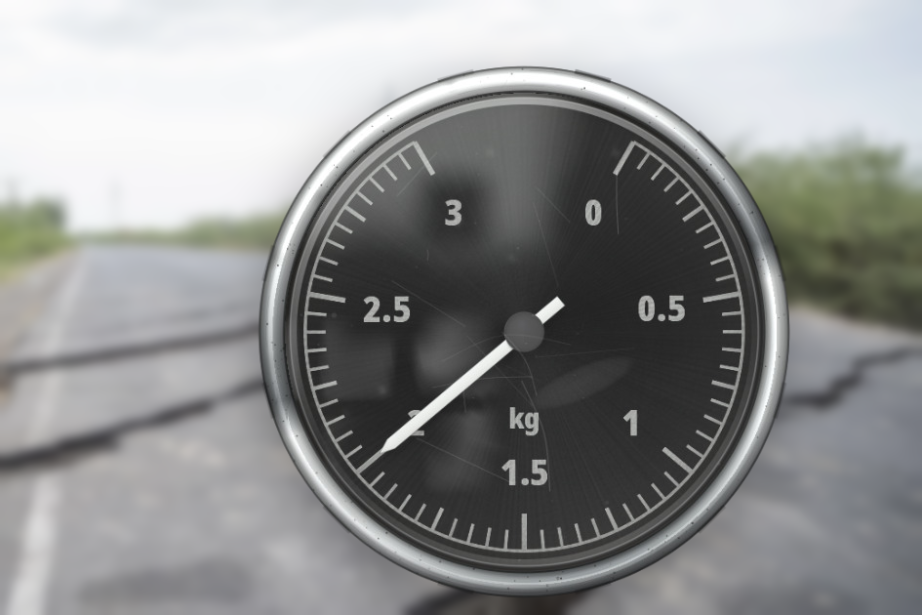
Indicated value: 2 kg
